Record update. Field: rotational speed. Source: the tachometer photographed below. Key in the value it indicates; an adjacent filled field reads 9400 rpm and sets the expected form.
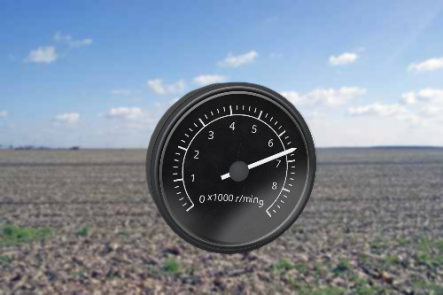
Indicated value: 6600 rpm
